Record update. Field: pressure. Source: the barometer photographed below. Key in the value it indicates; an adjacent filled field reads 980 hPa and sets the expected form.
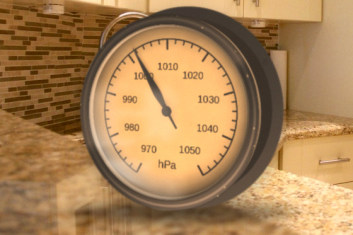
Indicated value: 1002 hPa
